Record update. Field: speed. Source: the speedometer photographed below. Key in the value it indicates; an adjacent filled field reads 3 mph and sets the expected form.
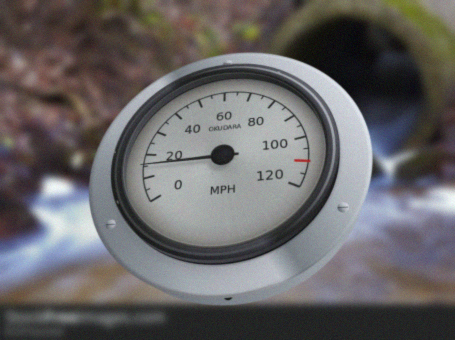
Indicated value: 15 mph
